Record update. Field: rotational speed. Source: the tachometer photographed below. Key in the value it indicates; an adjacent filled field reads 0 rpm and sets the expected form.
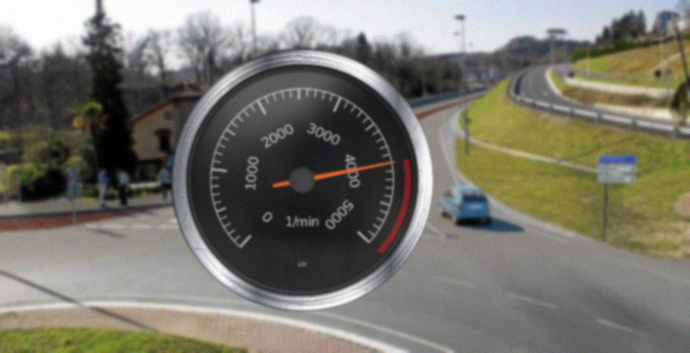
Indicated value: 4000 rpm
